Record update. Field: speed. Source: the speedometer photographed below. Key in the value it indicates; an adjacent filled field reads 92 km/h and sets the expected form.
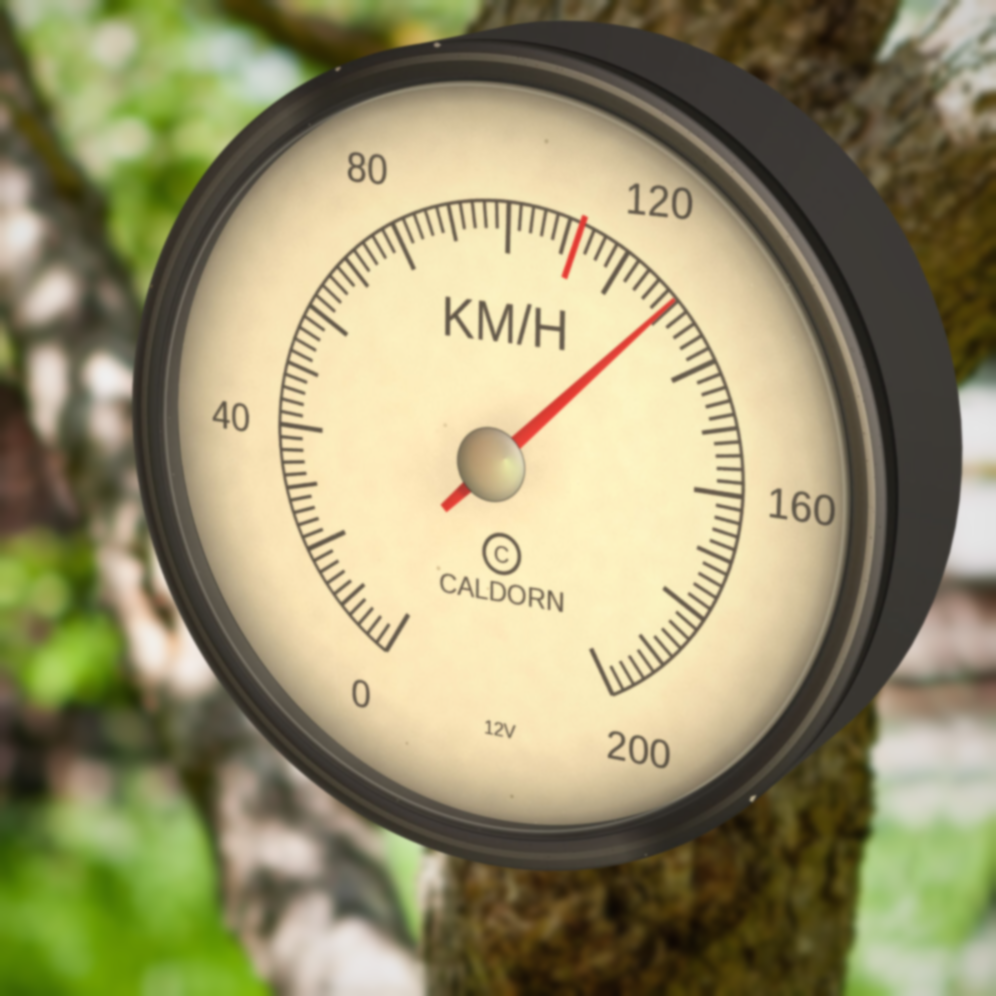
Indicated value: 130 km/h
